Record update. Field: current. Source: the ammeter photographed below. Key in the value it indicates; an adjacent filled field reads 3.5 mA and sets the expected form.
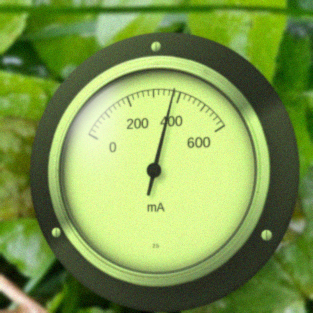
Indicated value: 380 mA
